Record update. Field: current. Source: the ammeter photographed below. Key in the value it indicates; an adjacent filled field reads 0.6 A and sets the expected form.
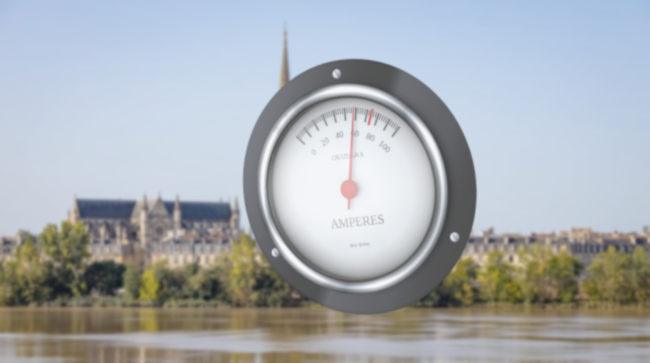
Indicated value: 60 A
